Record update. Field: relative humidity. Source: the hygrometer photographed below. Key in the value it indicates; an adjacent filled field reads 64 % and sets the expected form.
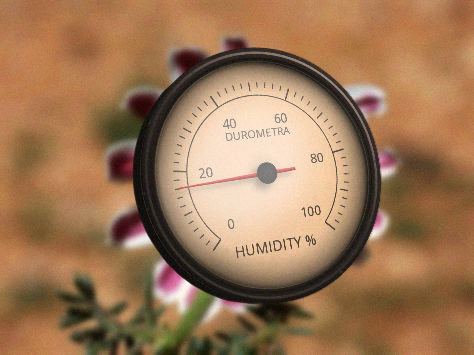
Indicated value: 16 %
